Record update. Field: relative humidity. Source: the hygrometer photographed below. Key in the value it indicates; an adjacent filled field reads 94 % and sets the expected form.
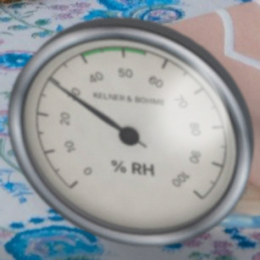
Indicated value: 30 %
